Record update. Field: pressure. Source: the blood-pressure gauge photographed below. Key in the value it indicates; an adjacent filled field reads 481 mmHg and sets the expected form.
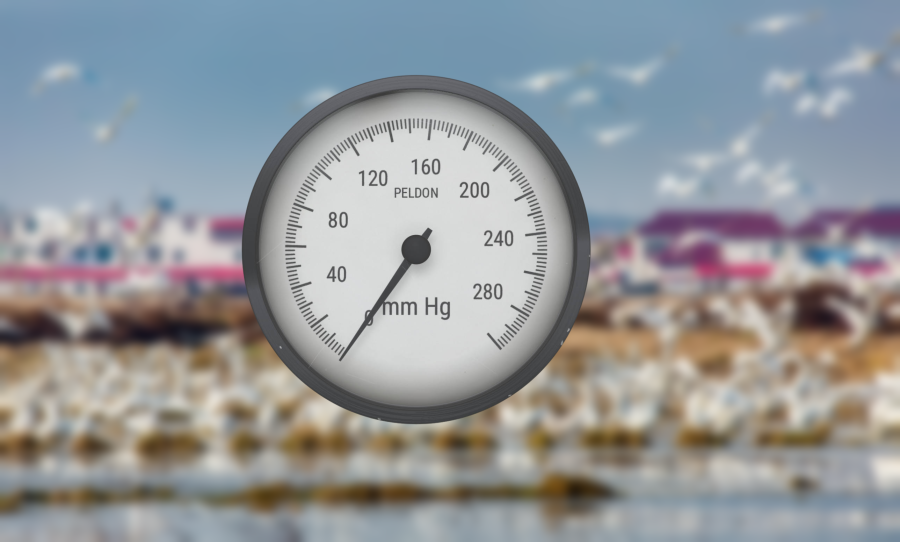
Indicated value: 0 mmHg
